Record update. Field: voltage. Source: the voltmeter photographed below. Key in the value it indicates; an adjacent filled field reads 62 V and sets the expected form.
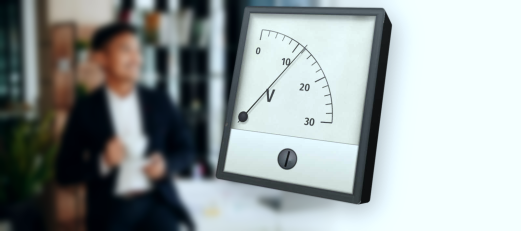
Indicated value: 12 V
